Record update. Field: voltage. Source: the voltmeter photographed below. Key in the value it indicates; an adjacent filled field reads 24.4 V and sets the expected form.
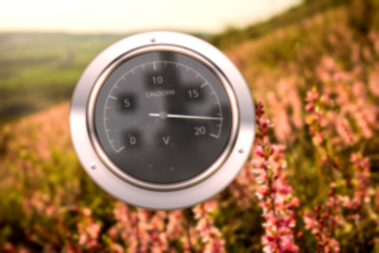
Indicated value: 18.5 V
